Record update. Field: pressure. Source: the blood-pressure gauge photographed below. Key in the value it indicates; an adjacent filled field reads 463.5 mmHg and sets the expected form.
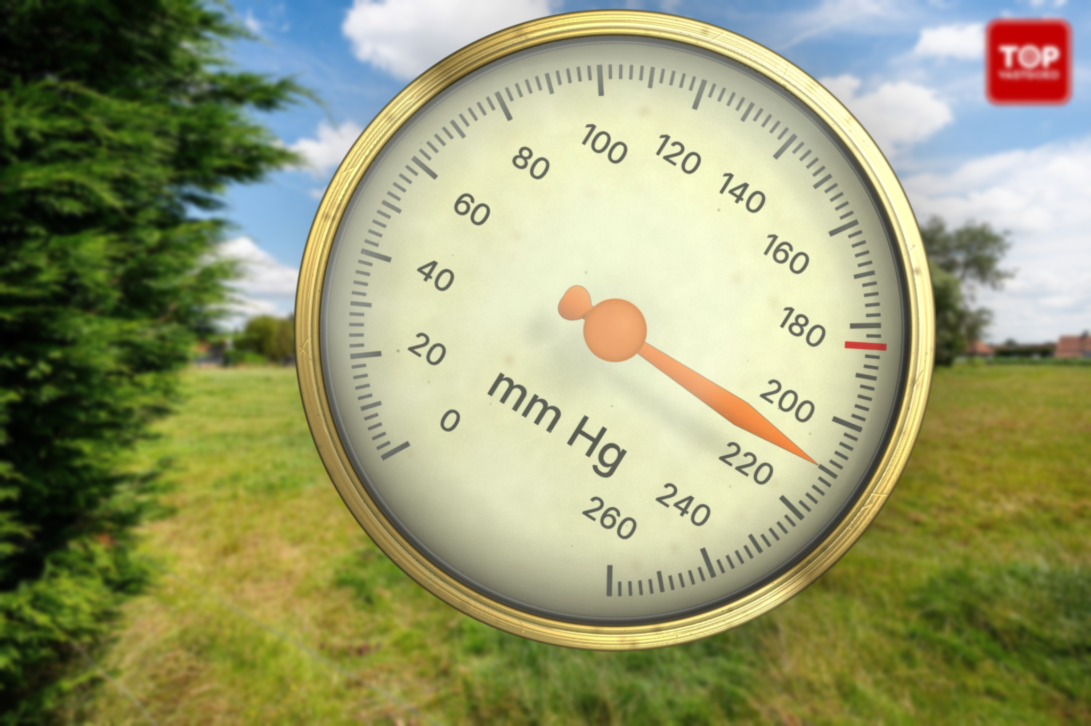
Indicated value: 210 mmHg
